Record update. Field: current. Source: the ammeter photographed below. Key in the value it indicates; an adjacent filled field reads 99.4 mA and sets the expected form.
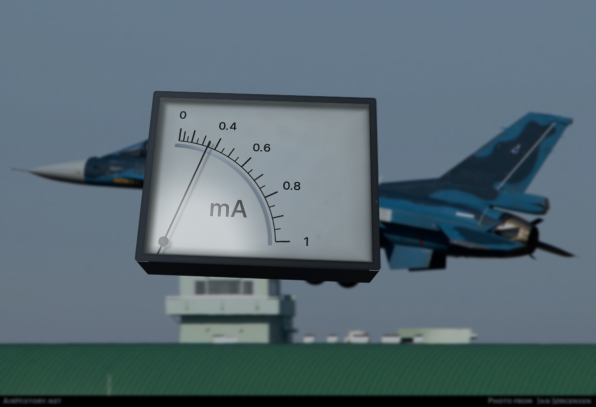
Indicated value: 0.35 mA
